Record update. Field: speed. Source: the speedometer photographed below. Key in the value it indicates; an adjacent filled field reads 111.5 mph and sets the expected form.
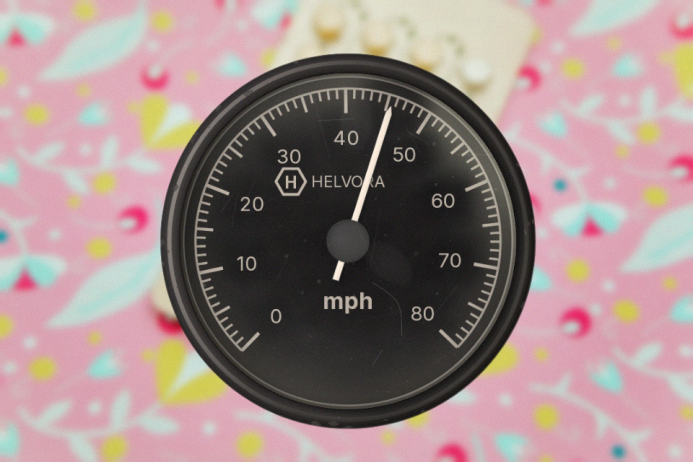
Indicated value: 45.5 mph
